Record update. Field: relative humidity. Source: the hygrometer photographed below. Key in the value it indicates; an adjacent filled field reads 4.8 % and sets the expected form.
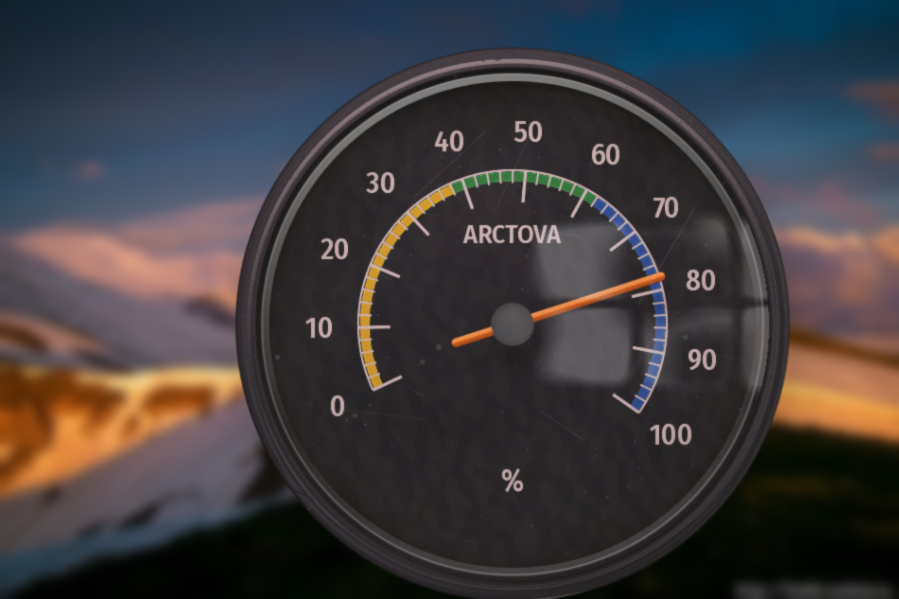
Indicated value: 78 %
